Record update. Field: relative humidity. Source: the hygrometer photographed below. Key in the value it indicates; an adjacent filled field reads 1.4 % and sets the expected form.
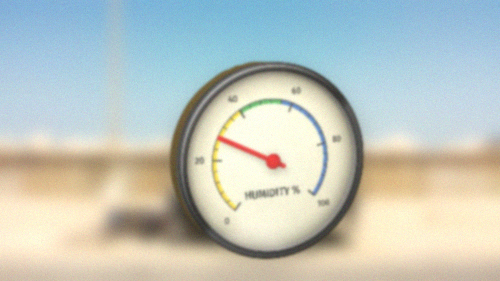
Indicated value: 28 %
